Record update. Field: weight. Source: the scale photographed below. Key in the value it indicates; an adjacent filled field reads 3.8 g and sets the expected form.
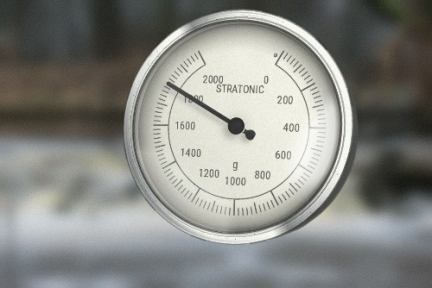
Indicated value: 1800 g
